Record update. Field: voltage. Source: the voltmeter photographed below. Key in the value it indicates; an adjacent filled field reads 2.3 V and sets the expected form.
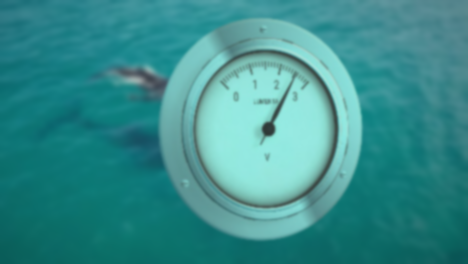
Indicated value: 2.5 V
